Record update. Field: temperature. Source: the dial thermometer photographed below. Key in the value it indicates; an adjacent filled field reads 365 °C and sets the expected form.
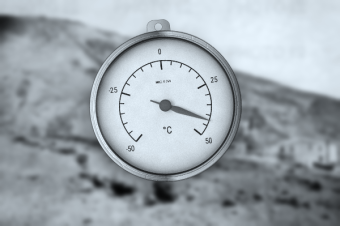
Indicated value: 42.5 °C
